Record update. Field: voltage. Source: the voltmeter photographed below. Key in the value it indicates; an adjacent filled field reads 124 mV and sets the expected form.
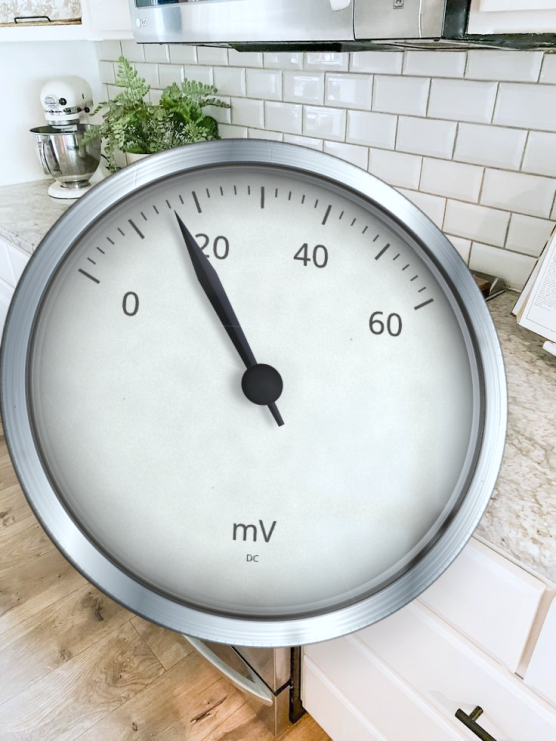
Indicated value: 16 mV
